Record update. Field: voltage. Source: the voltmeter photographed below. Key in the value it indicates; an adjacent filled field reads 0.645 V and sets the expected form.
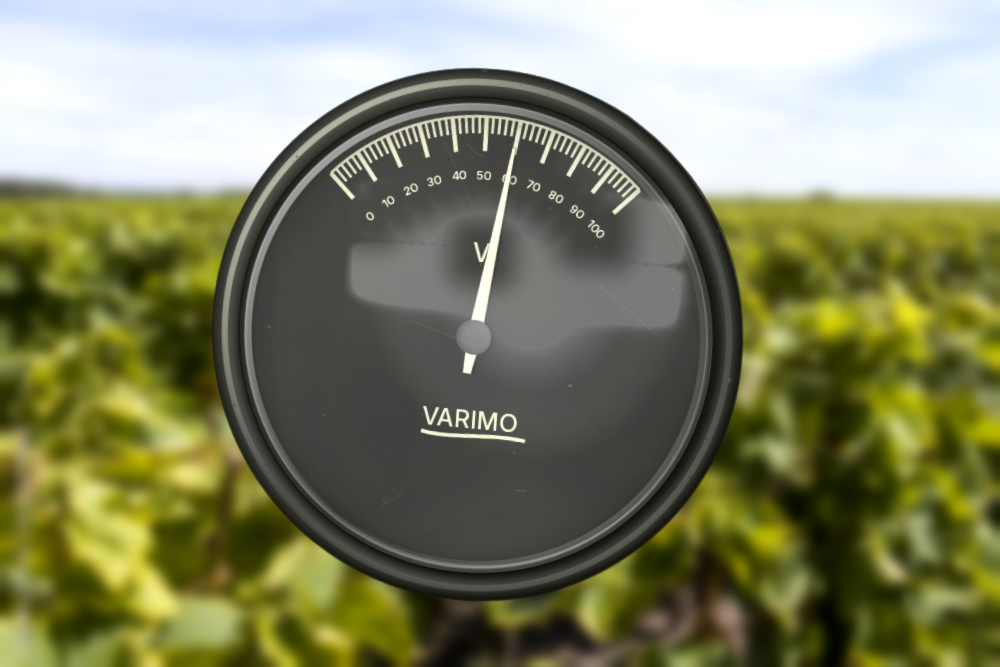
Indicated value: 60 V
